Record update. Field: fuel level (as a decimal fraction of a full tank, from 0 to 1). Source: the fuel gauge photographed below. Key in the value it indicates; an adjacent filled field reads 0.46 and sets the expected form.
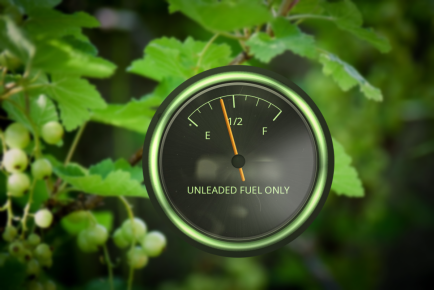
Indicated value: 0.375
